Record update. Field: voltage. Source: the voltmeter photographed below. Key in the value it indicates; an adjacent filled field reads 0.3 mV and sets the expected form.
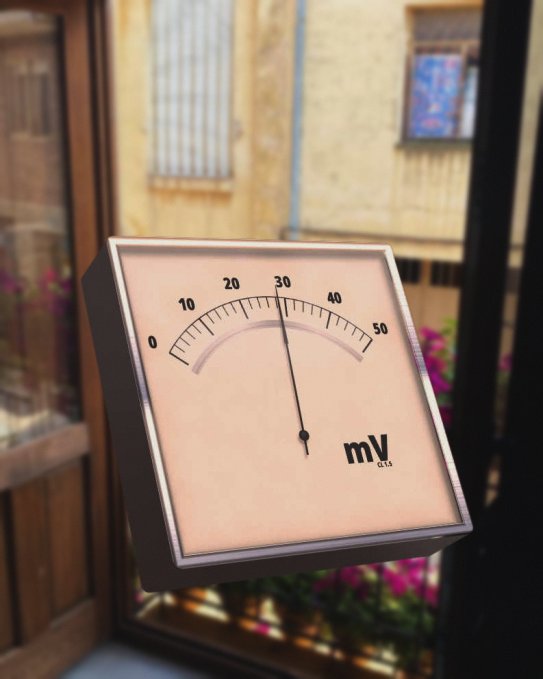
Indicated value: 28 mV
